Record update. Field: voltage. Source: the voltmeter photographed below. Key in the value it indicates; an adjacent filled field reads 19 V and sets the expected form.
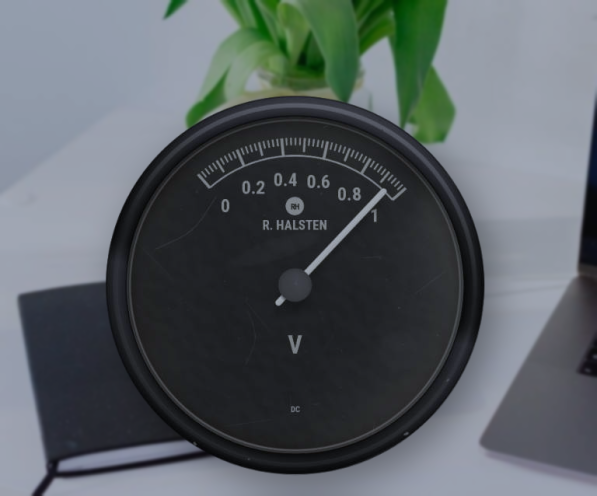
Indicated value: 0.94 V
